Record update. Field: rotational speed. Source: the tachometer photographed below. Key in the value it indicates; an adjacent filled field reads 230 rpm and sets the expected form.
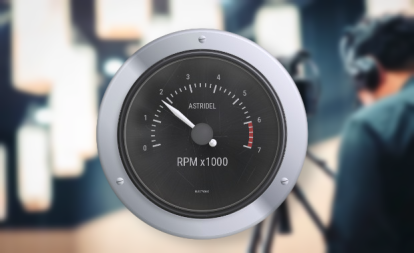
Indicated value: 1800 rpm
